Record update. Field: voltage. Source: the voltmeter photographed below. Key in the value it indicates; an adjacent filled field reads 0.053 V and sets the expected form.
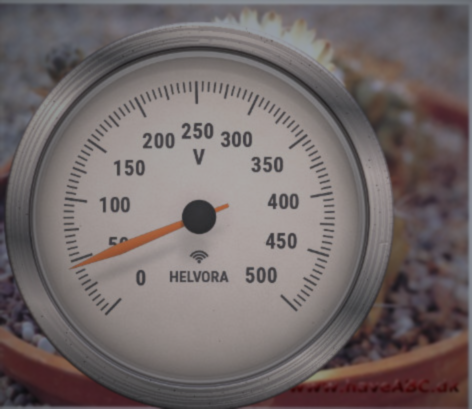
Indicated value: 45 V
